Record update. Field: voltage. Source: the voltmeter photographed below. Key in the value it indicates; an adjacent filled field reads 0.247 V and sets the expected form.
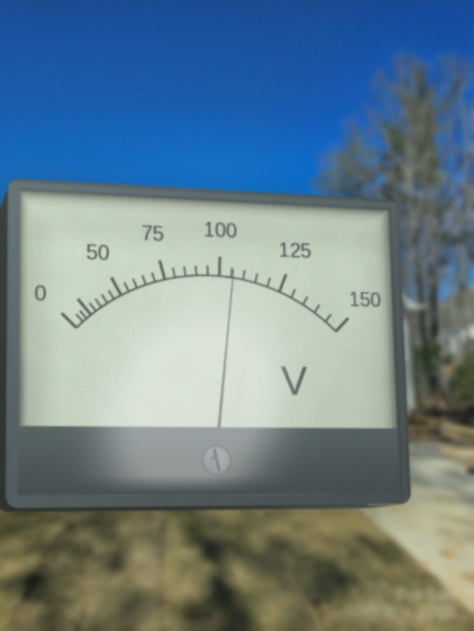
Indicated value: 105 V
